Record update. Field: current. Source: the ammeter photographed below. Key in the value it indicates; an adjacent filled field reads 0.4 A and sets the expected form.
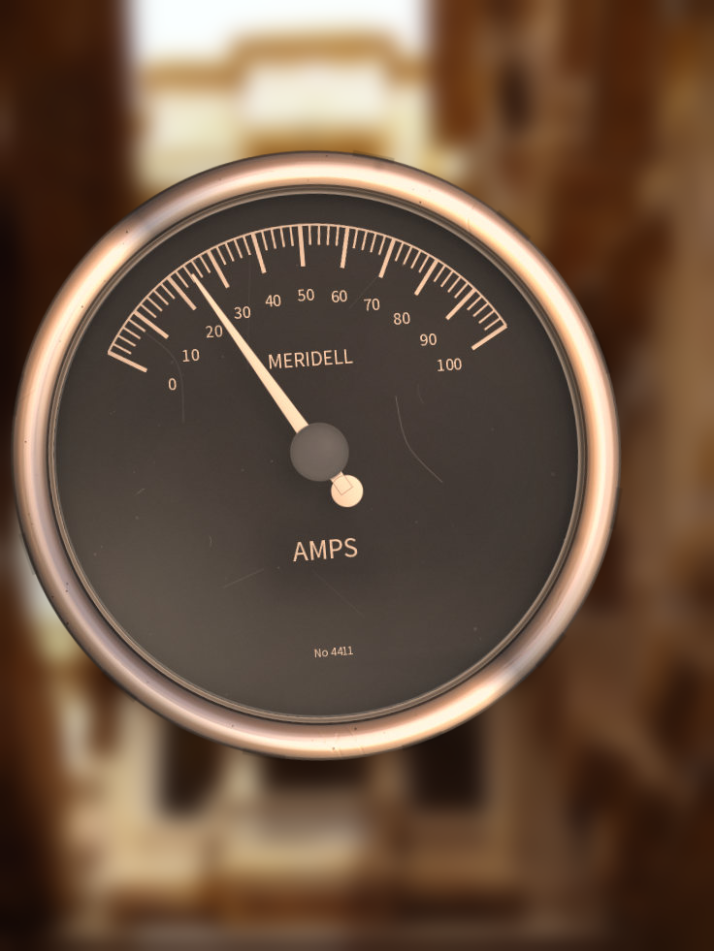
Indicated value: 24 A
